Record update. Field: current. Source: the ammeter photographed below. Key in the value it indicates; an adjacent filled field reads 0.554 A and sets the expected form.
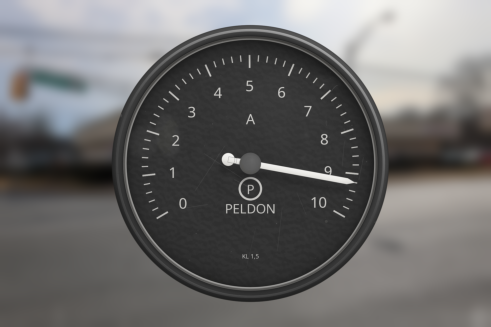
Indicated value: 9.2 A
